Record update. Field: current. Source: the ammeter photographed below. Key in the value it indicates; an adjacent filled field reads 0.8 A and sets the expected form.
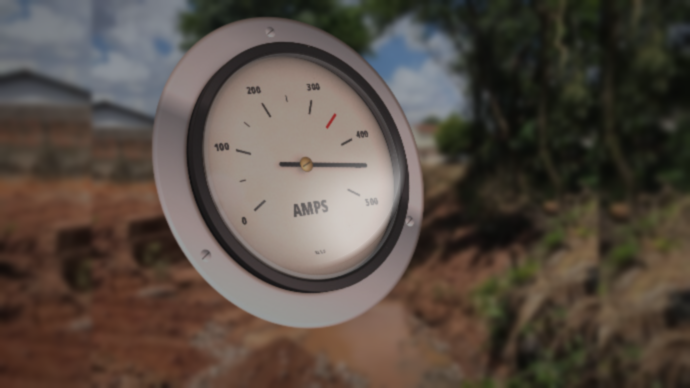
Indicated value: 450 A
